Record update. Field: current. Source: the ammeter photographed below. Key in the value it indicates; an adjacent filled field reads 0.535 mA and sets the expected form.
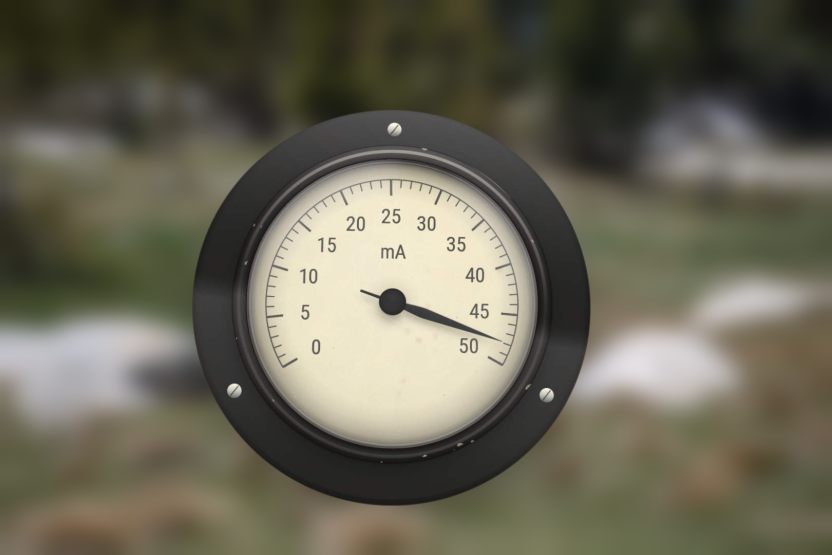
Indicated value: 48 mA
